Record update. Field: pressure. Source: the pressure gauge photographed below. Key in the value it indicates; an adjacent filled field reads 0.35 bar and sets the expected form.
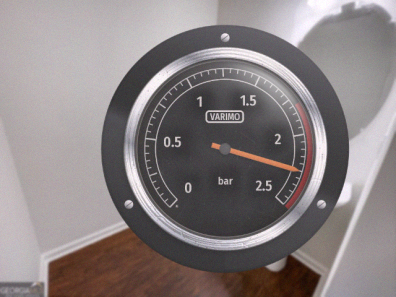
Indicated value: 2.25 bar
